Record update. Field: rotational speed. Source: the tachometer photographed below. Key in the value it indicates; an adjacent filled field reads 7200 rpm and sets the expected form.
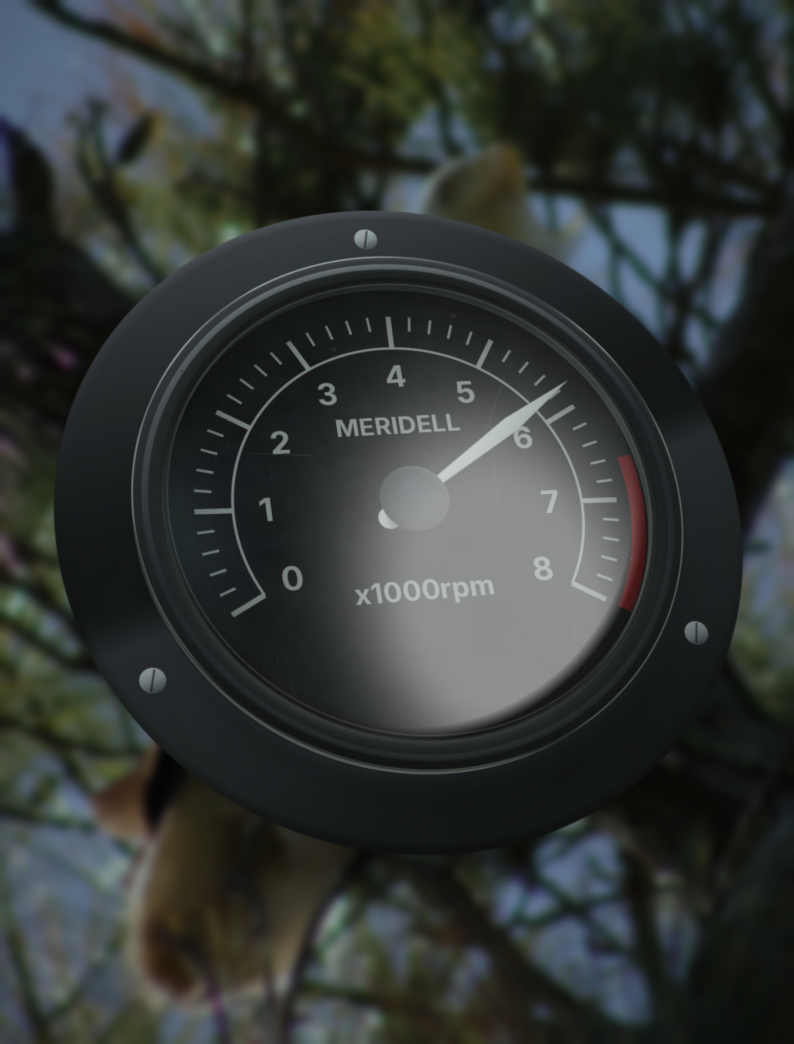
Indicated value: 5800 rpm
